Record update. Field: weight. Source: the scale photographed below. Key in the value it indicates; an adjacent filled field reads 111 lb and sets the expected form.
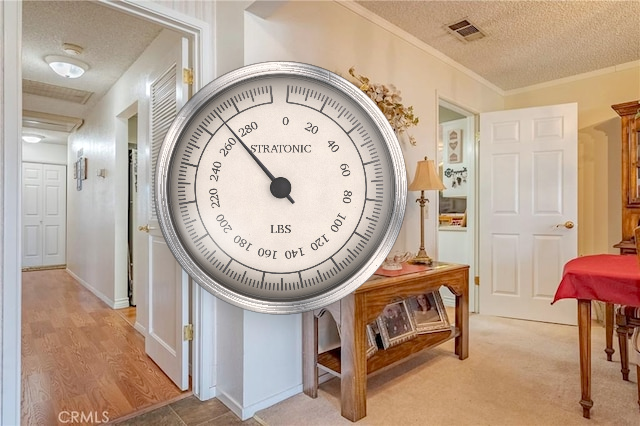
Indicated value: 270 lb
